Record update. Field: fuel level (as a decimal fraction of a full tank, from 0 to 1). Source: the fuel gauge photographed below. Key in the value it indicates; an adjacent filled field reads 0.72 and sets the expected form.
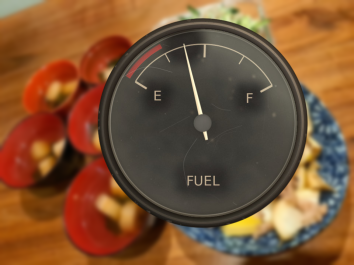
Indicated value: 0.375
